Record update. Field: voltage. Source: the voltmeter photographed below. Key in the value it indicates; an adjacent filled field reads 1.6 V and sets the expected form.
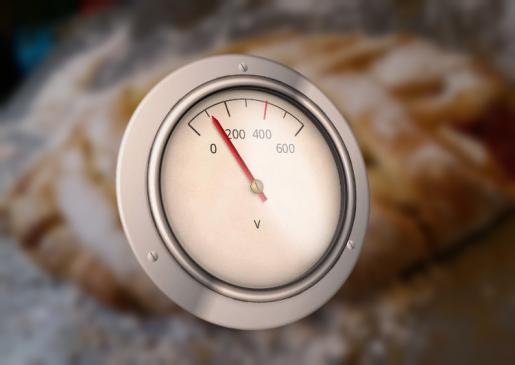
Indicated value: 100 V
